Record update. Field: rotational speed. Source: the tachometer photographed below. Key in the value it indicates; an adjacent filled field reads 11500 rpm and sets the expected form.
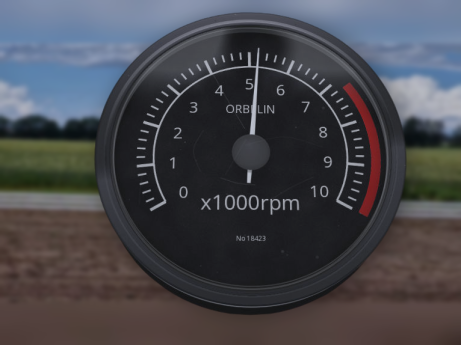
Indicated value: 5200 rpm
